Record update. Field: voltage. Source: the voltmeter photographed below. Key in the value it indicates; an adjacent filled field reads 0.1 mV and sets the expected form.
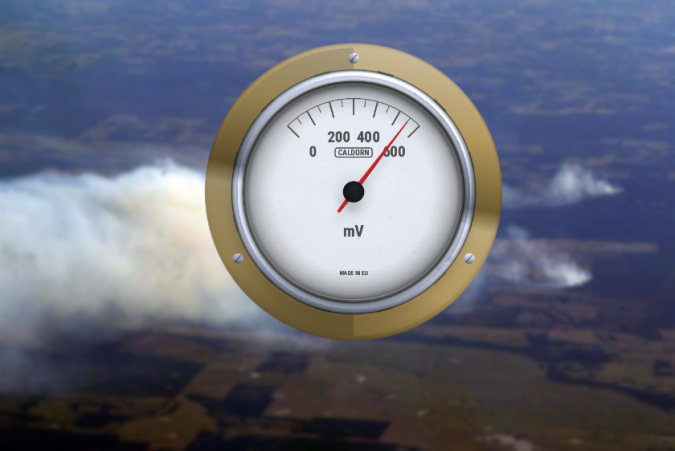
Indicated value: 550 mV
